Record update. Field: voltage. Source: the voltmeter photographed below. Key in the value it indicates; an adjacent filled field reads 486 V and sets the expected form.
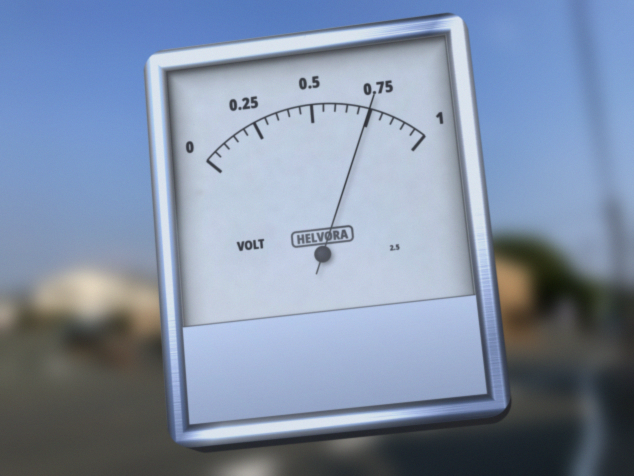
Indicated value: 0.75 V
